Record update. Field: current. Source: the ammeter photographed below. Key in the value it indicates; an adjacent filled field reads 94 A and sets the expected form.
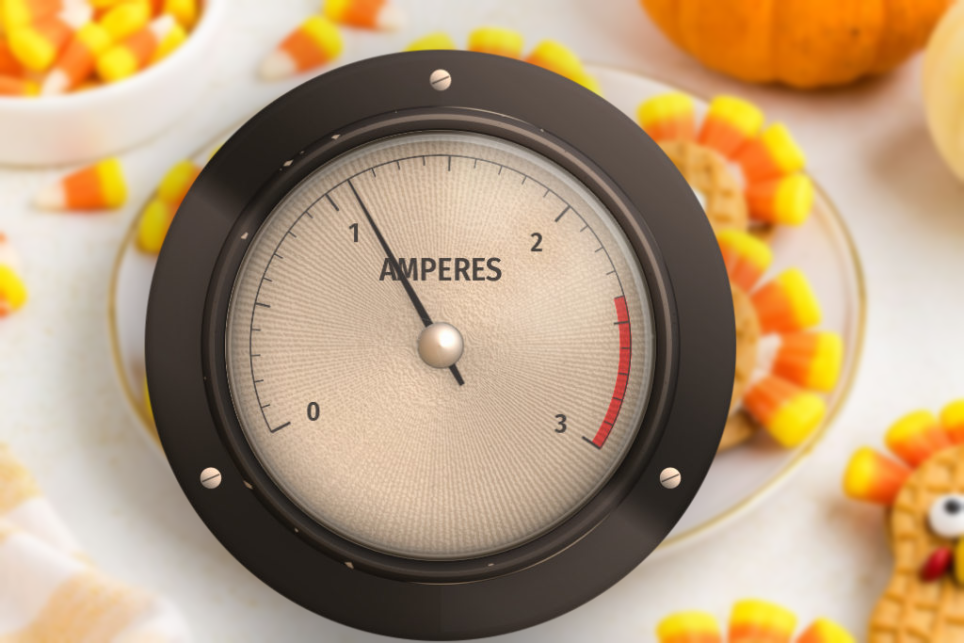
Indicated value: 1.1 A
